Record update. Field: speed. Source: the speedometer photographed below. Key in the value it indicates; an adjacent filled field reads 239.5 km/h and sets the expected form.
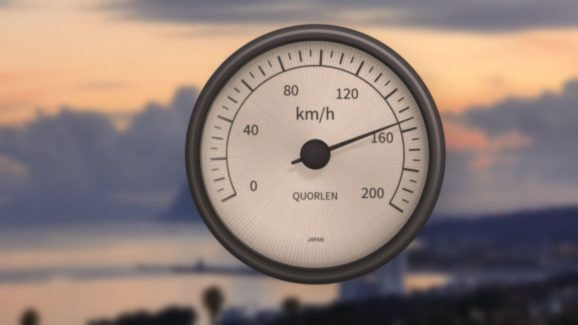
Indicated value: 155 km/h
